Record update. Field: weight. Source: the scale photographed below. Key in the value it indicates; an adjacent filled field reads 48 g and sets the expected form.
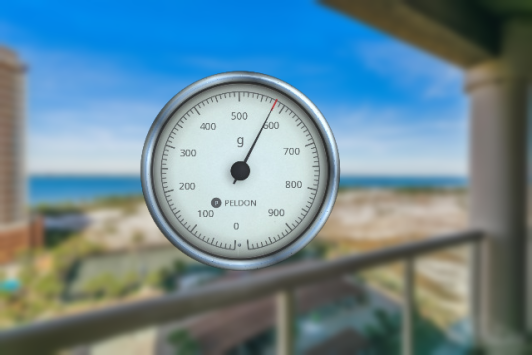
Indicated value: 580 g
